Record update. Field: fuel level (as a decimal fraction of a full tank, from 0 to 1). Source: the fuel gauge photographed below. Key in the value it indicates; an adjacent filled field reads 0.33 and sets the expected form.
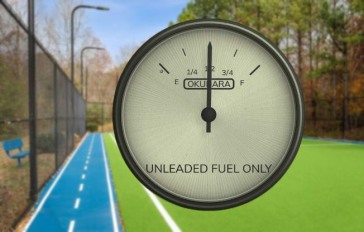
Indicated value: 0.5
